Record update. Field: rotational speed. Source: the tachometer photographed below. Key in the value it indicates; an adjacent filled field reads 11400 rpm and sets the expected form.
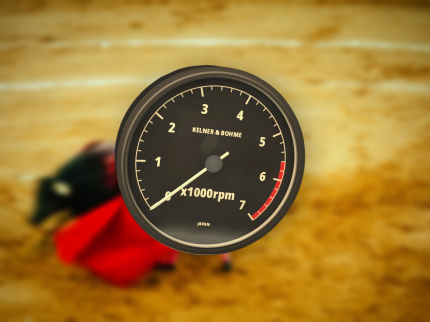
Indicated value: 0 rpm
